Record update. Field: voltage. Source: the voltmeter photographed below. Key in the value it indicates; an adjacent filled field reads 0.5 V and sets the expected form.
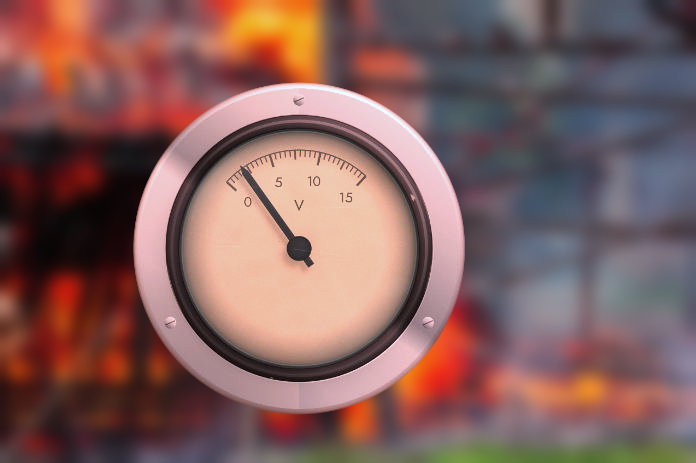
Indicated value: 2 V
